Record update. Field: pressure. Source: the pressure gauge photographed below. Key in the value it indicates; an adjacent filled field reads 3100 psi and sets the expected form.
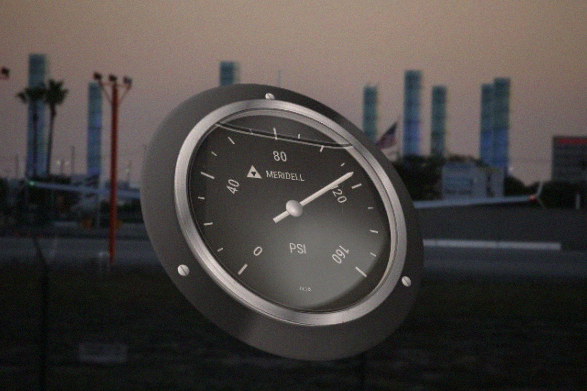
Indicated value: 115 psi
